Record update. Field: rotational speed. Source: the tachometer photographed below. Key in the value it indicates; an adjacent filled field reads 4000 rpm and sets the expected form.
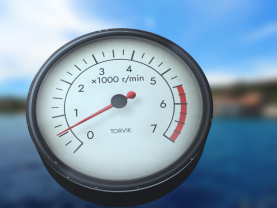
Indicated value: 500 rpm
